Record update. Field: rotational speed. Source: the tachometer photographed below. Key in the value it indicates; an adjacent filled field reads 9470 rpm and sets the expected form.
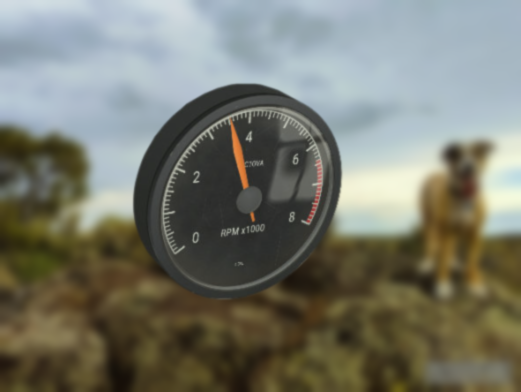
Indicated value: 3500 rpm
